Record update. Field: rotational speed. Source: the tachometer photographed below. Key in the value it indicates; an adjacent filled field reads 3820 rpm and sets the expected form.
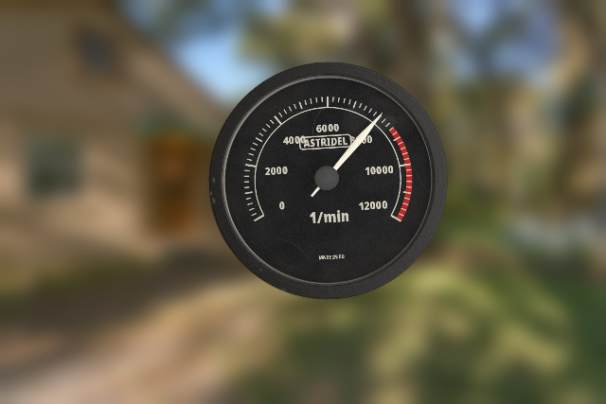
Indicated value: 8000 rpm
